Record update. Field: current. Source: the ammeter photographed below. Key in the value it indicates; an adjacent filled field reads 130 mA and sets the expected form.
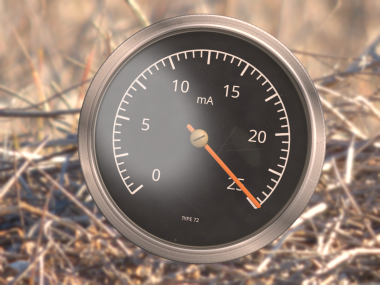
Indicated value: 24.75 mA
